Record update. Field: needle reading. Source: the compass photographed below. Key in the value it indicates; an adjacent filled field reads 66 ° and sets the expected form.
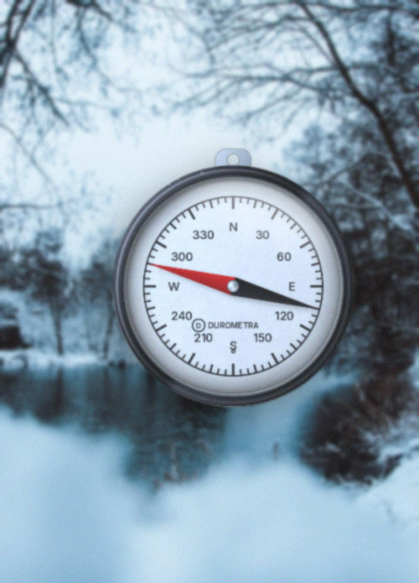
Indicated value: 285 °
